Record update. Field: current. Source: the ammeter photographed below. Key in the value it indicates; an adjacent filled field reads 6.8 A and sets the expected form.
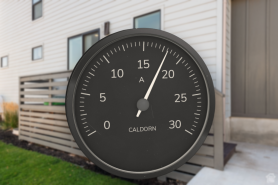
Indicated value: 18 A
